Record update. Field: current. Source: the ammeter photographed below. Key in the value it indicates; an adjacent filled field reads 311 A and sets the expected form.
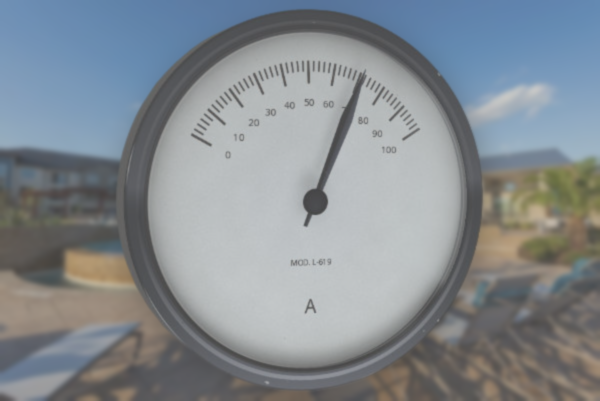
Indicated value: 70 A
